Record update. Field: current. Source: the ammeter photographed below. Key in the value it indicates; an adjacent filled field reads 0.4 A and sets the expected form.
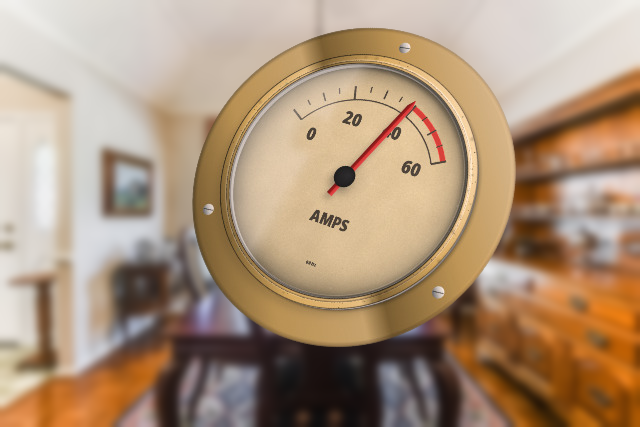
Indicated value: 40 A
